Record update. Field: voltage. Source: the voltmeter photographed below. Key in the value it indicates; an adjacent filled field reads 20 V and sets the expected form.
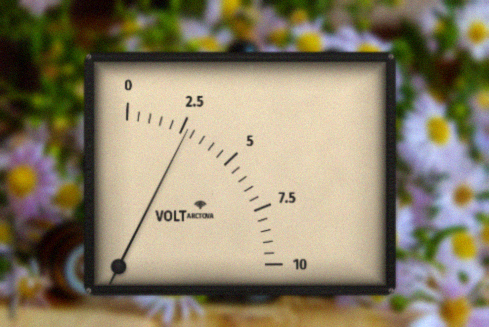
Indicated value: 2.75 V
